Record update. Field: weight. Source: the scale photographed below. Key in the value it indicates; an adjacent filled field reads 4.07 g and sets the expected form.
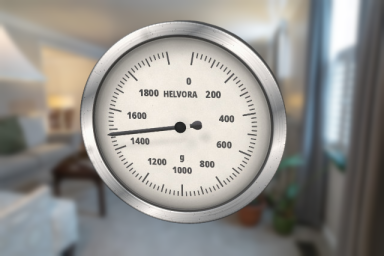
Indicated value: 1480 g
